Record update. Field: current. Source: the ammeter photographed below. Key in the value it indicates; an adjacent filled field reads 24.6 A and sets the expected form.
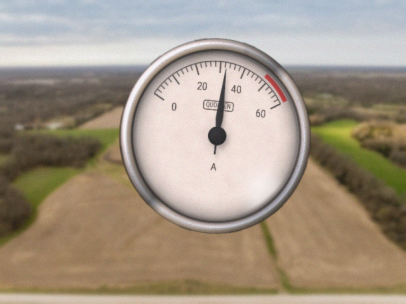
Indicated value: 32 A
